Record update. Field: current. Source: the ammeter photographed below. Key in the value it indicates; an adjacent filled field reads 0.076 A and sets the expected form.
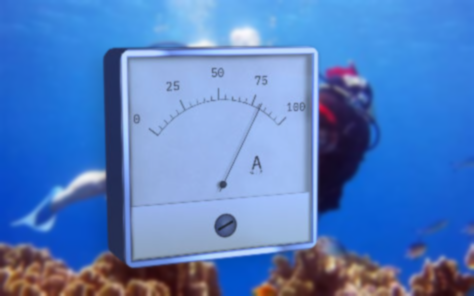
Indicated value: 80 A
